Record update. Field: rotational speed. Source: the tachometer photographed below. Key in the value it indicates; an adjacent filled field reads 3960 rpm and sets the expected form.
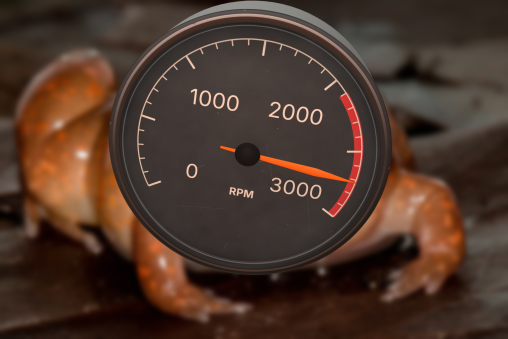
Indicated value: 2700 rpm
